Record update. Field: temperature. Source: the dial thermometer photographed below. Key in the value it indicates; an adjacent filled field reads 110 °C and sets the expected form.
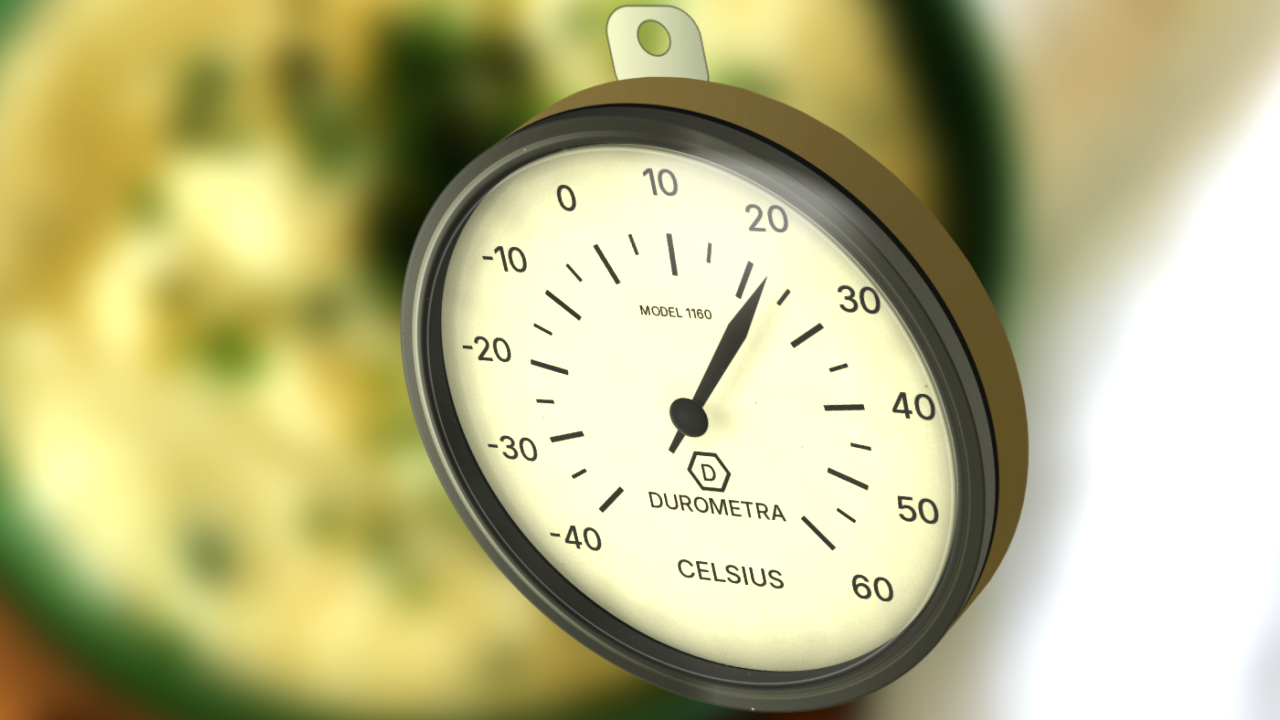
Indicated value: 22.5 °C
